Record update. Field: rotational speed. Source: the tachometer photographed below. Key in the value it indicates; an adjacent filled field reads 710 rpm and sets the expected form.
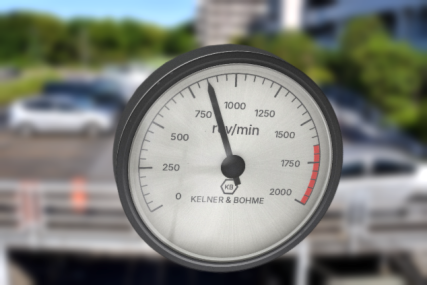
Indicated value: 850 rpm
